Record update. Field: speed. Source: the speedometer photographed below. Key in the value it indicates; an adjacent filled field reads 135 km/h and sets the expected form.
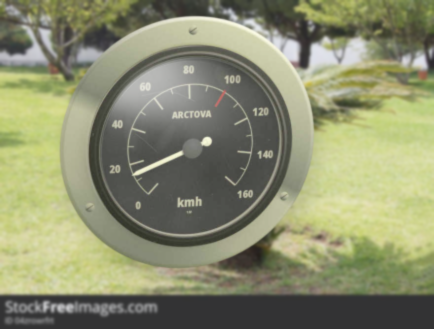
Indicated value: 15 km/h
